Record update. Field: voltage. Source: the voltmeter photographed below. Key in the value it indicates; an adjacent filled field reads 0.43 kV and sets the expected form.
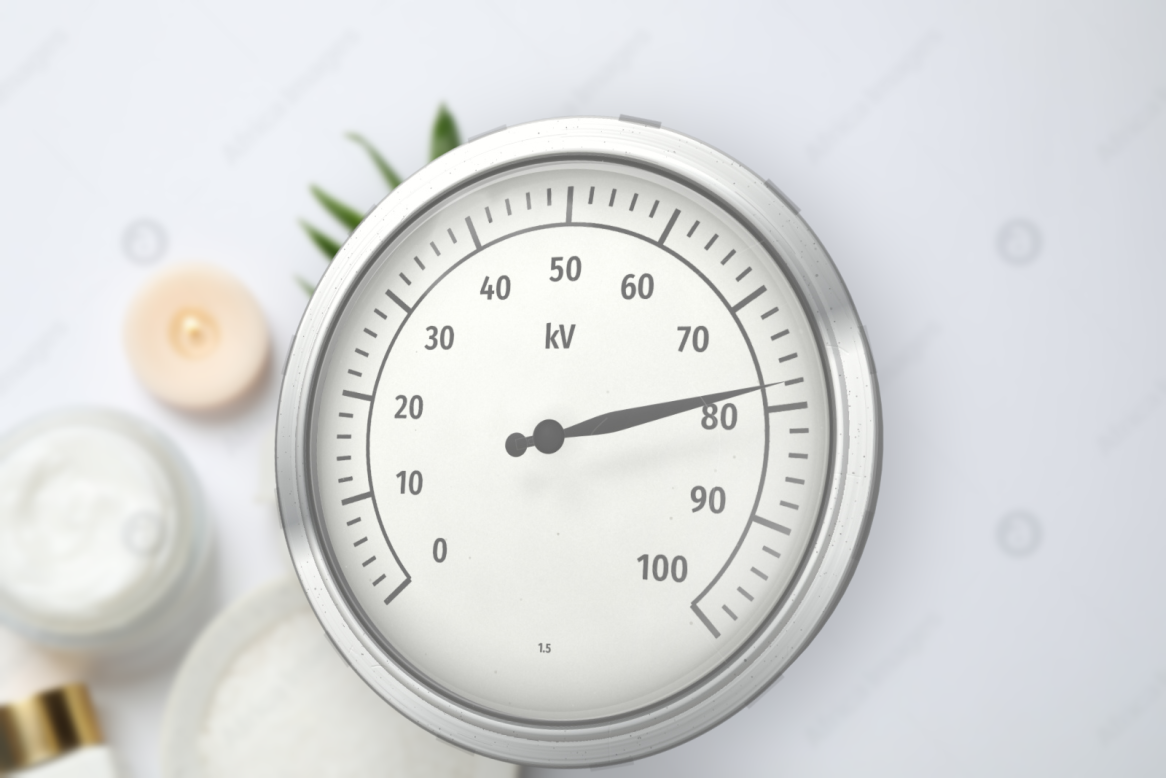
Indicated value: 78 kV
